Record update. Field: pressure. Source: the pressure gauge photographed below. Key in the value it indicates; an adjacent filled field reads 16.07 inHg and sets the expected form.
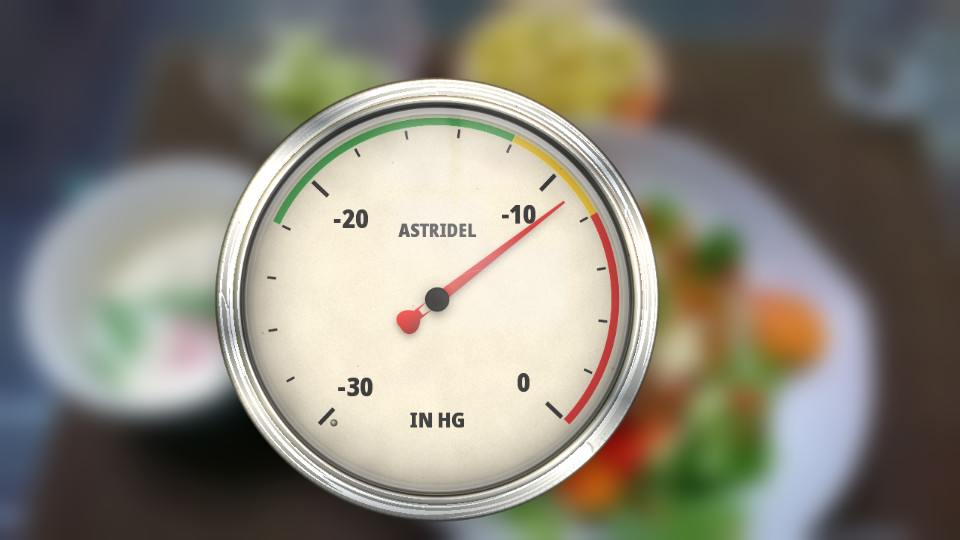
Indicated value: -9 inHg
